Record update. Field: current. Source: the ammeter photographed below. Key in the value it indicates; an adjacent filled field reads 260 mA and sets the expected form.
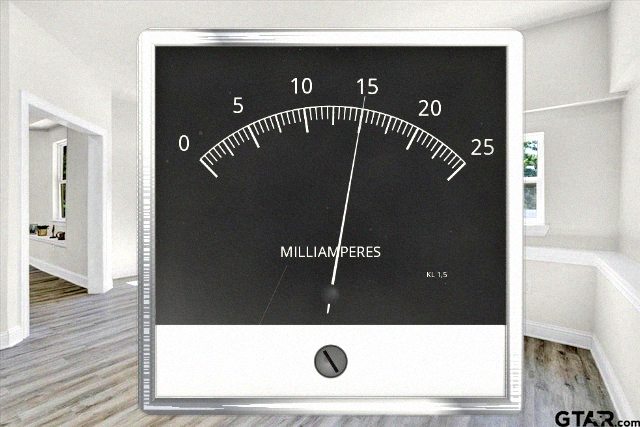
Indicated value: 15 mA
